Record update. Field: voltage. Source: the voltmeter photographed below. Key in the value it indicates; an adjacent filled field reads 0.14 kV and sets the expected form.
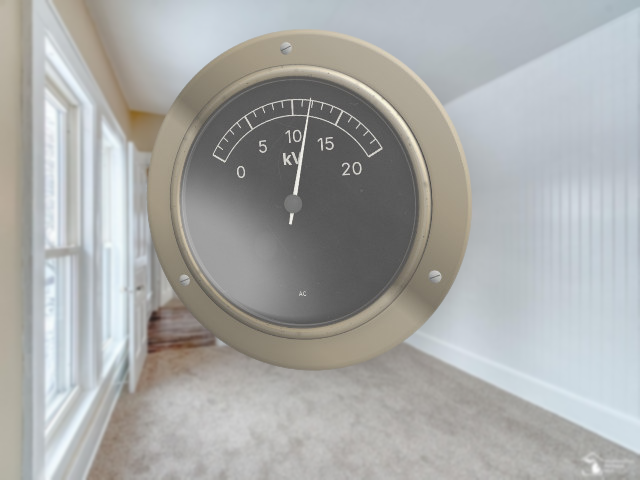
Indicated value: 12 kV
